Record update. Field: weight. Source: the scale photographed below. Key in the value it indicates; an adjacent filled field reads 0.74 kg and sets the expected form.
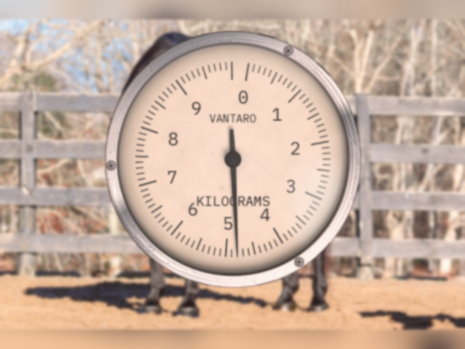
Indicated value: 4.8 kg
